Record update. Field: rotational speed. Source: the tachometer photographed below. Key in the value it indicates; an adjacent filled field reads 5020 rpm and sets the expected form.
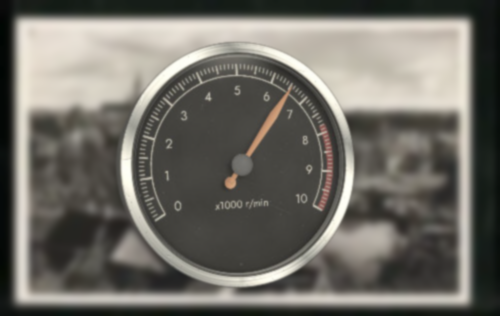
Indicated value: 6500 rpm
